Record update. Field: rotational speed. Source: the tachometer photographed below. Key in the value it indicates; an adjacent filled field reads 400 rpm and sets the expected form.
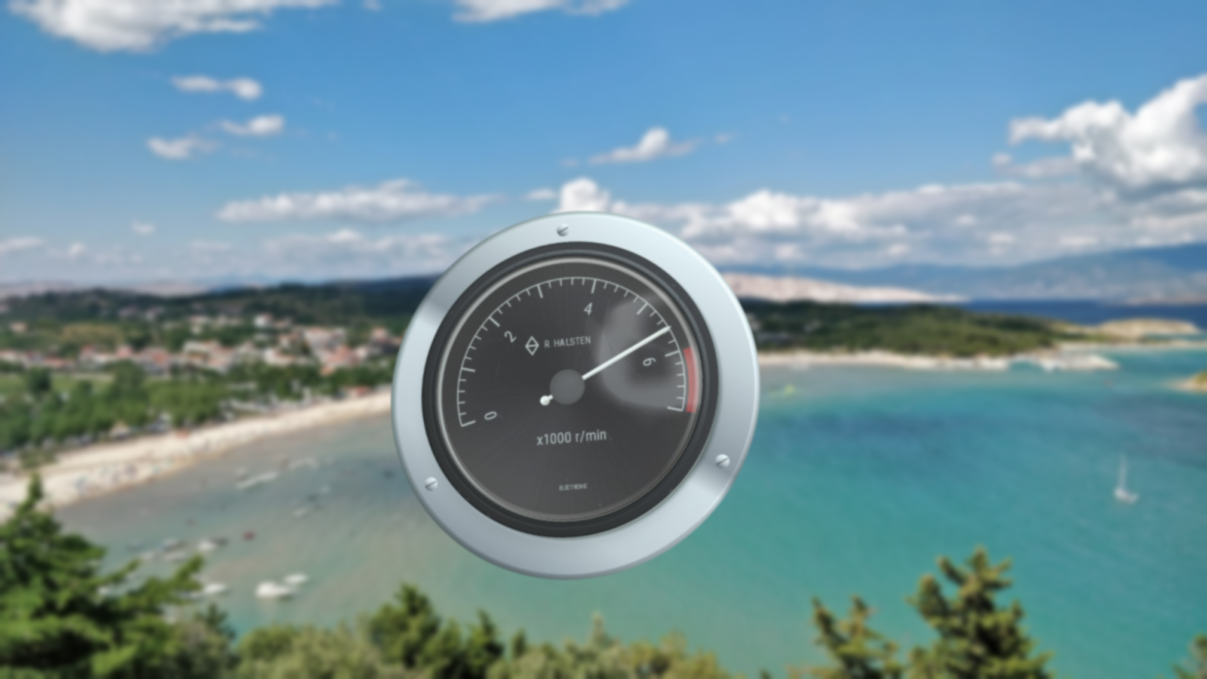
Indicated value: 5600 rpm
